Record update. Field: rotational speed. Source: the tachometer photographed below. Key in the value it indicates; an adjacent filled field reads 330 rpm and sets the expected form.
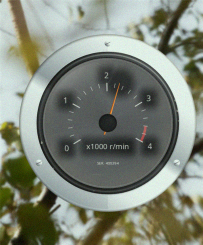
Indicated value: 2300 rpm
